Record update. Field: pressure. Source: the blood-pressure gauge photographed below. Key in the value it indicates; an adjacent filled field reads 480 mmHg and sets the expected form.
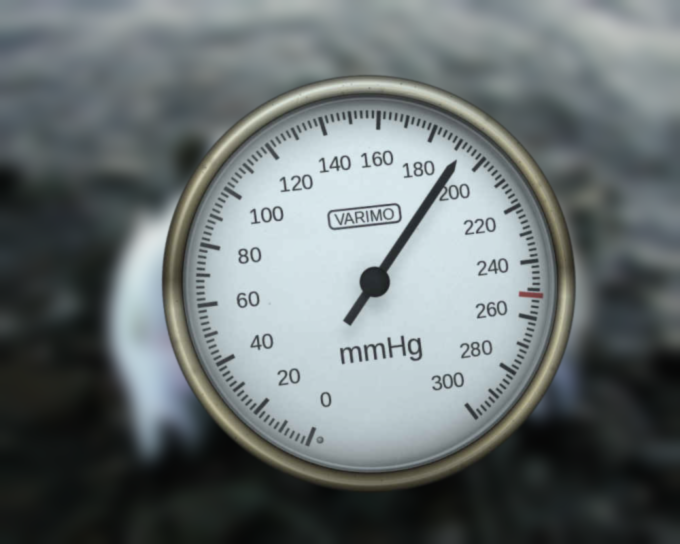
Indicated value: 192 mmHg
